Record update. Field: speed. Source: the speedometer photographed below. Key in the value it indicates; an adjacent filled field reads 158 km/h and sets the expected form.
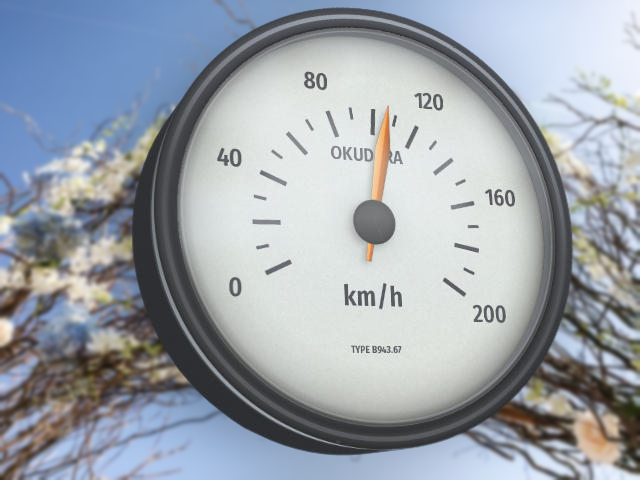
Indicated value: 105 km/h
